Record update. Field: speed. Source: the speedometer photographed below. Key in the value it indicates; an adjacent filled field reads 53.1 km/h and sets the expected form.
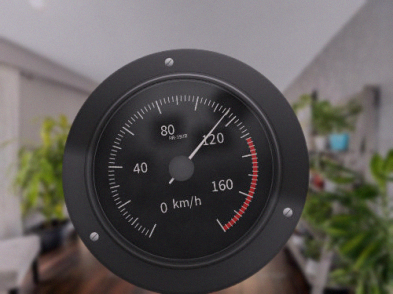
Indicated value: 116 km/h
